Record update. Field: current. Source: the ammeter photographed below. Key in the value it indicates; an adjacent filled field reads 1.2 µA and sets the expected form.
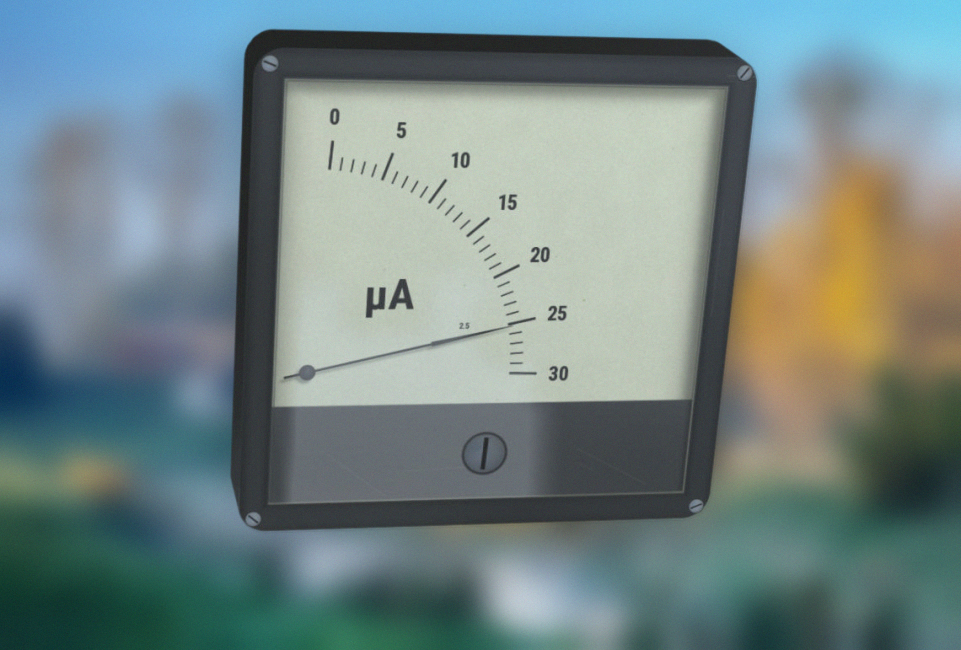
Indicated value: 25 µA
